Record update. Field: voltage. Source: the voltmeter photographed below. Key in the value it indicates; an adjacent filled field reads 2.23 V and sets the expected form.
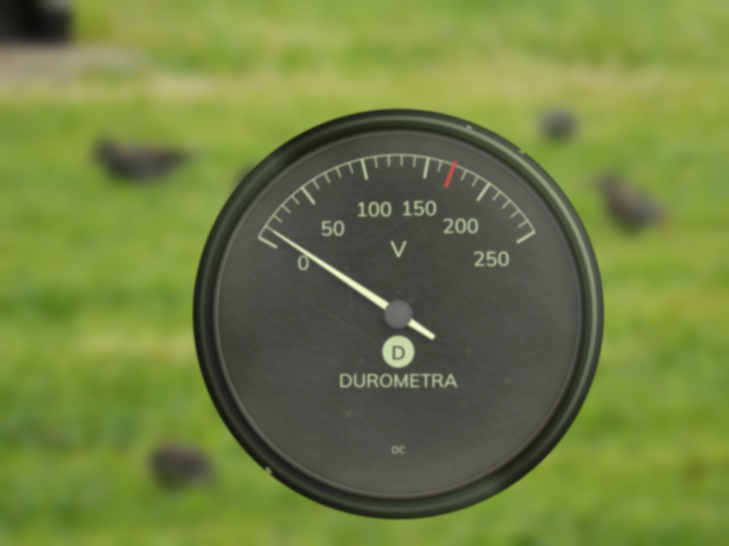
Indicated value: 10 V
